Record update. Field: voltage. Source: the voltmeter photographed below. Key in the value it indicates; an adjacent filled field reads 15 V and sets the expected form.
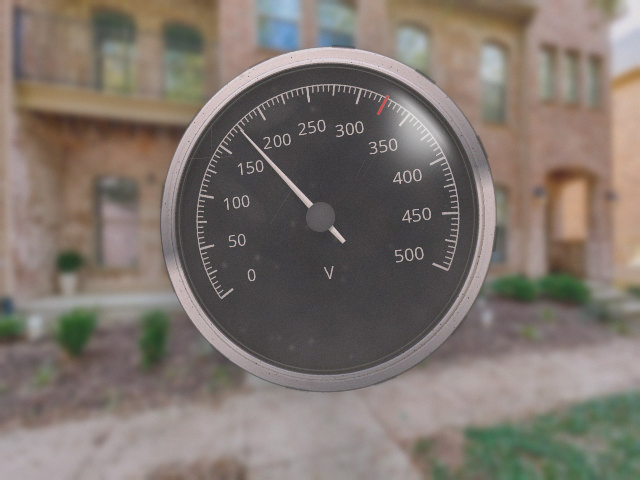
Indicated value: 175 V
